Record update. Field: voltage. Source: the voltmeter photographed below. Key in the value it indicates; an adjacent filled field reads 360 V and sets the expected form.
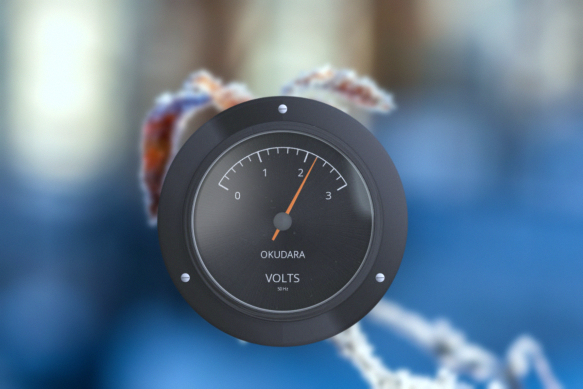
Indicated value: 2.2 V
